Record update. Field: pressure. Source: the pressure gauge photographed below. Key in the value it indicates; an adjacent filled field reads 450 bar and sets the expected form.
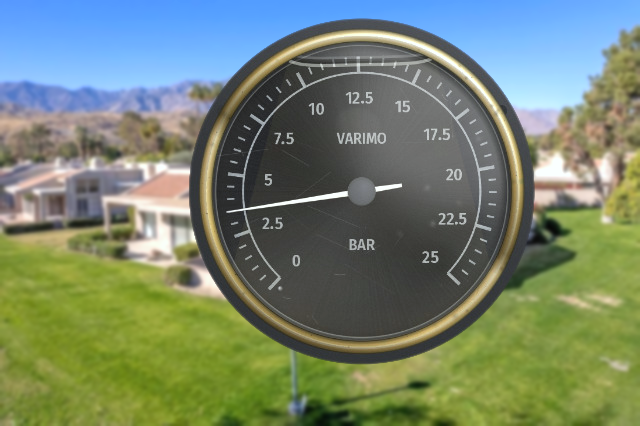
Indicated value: 3.5 bar
